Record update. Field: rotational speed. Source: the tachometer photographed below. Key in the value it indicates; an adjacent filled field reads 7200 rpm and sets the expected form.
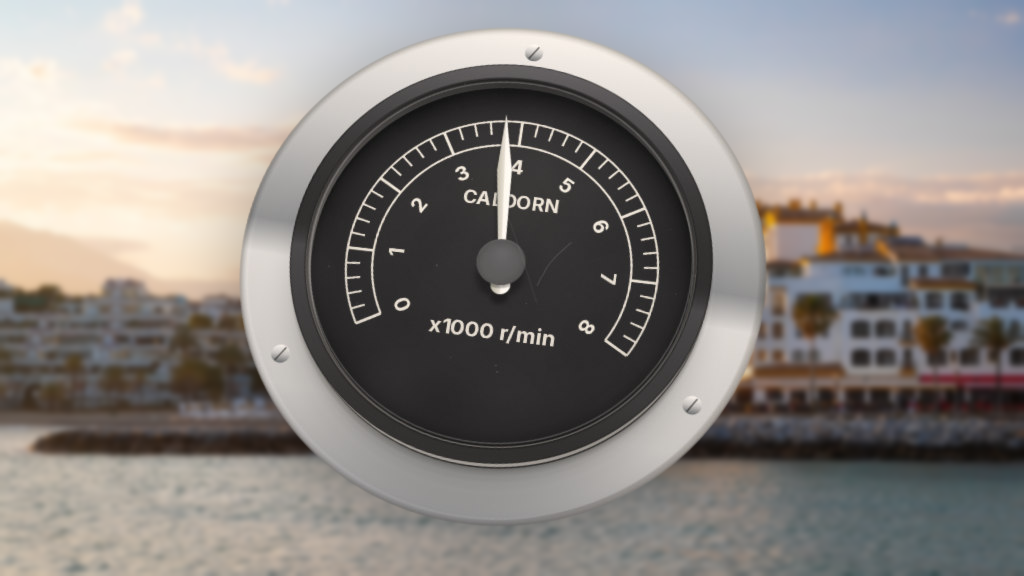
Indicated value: 3800 rpm
